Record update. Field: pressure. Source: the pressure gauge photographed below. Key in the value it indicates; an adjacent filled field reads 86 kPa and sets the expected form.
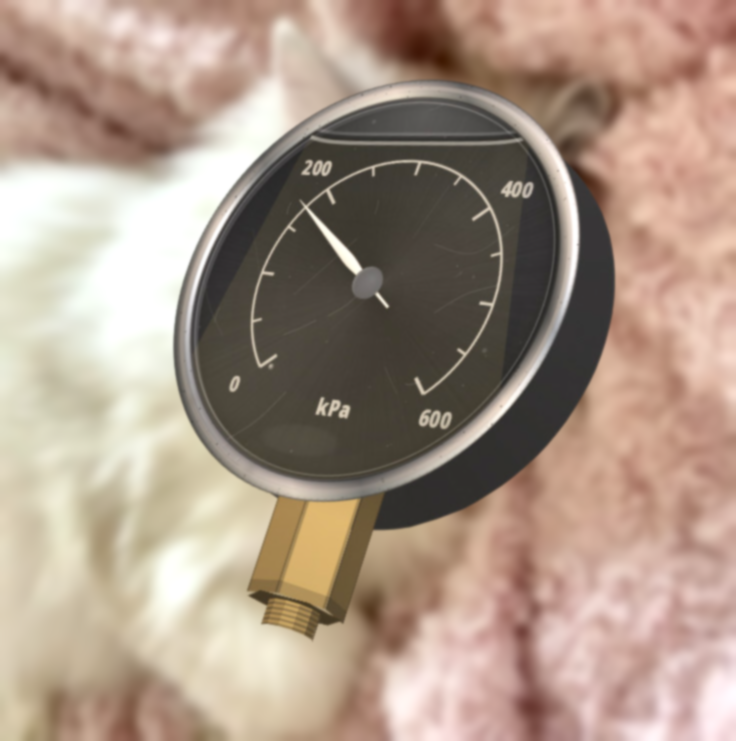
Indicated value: 175 kPa
